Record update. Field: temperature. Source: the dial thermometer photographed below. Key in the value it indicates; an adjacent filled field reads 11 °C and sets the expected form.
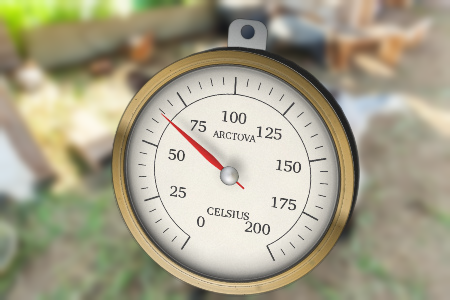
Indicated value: 65 °C
